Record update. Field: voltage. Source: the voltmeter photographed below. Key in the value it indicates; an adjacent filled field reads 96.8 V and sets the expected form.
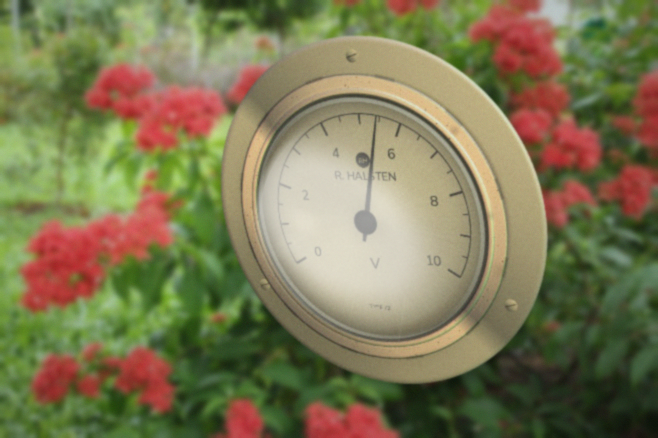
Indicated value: 5.5 V
